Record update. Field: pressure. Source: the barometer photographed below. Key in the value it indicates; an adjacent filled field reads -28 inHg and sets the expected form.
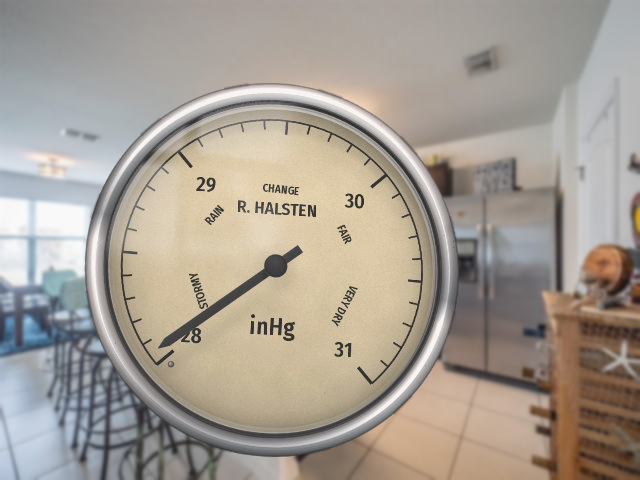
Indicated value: 28.05 inHg
